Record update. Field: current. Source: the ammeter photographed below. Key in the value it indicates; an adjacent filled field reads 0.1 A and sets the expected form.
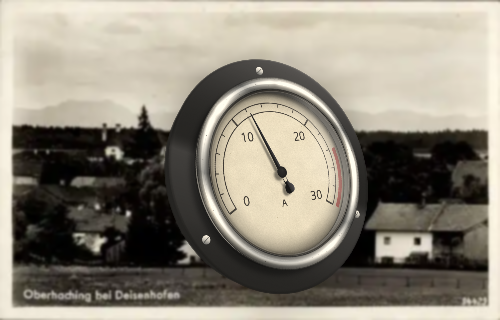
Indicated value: 12 A
